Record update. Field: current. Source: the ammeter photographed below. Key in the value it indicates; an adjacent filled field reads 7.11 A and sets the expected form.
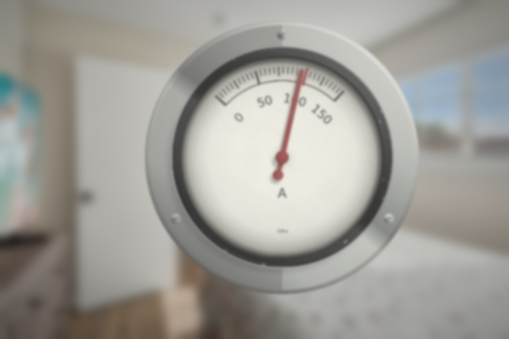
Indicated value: 100 A
